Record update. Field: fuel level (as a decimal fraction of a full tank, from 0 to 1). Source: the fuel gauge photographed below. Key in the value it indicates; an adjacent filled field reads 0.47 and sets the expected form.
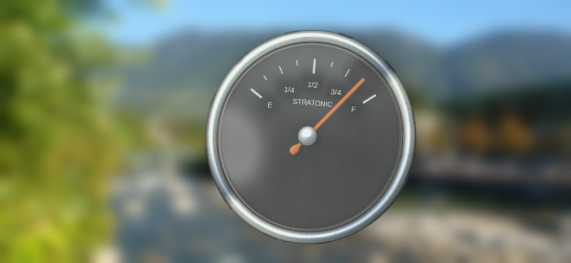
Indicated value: 0.875
